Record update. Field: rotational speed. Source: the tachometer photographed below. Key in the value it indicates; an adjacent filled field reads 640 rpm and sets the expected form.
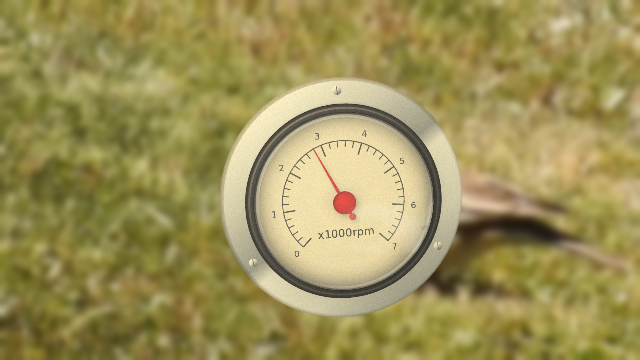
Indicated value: 2800 rpm
